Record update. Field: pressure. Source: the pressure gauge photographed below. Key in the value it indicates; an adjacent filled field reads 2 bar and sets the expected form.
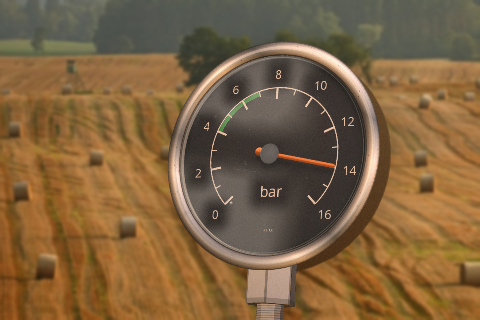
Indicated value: 14 bar
